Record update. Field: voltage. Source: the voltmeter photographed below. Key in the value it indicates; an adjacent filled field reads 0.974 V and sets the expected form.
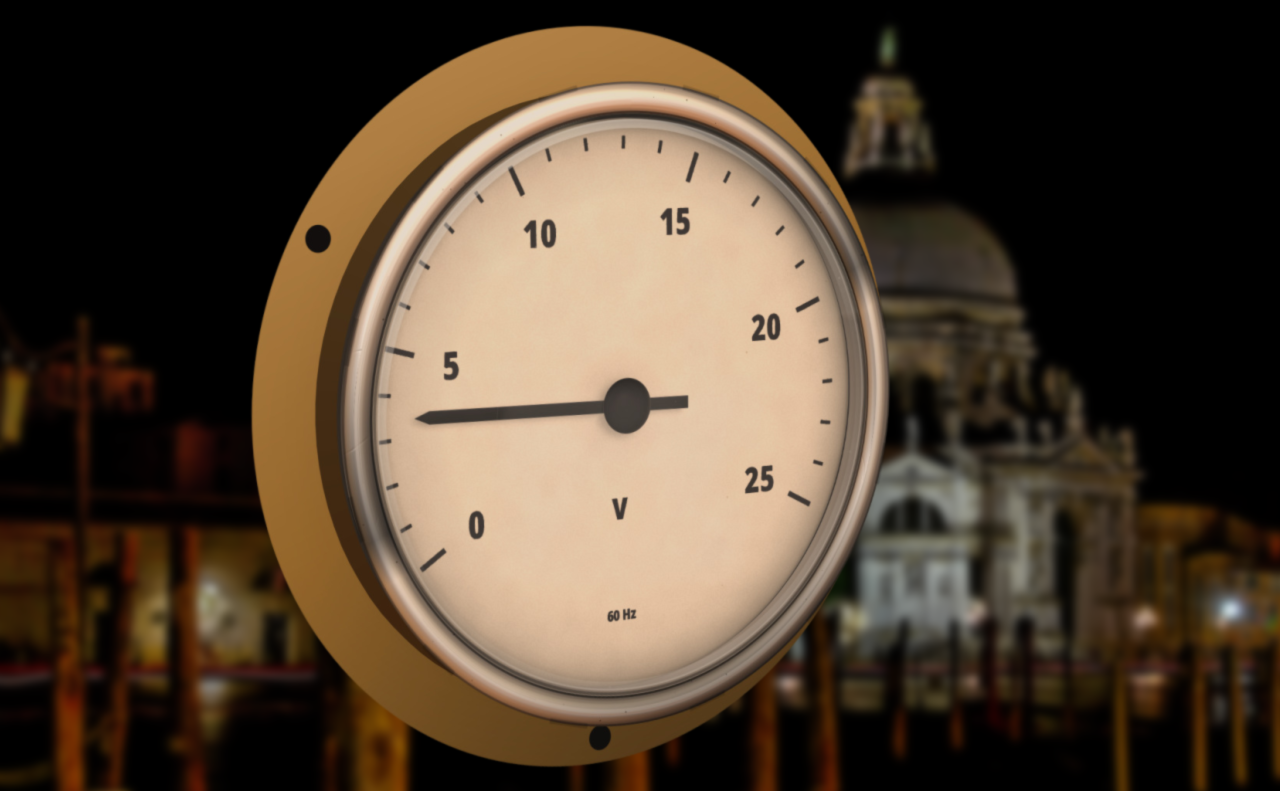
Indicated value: 3.5 V
